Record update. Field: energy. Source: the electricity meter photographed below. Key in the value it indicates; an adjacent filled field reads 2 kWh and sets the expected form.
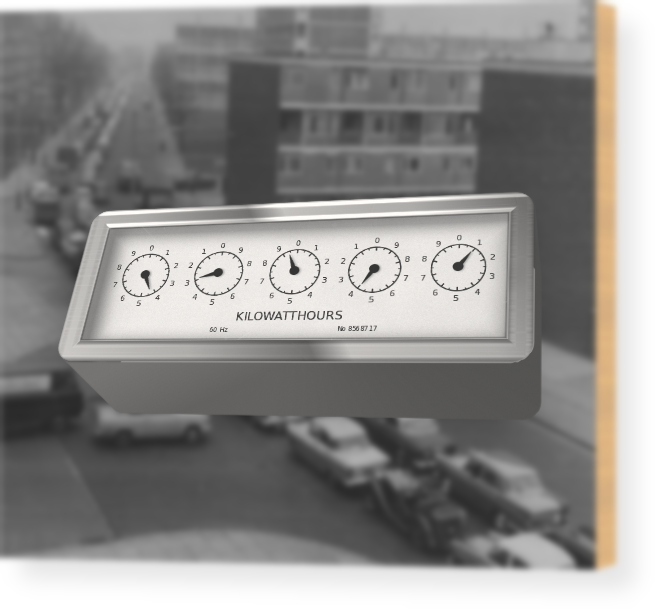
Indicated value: 42941 kWh
